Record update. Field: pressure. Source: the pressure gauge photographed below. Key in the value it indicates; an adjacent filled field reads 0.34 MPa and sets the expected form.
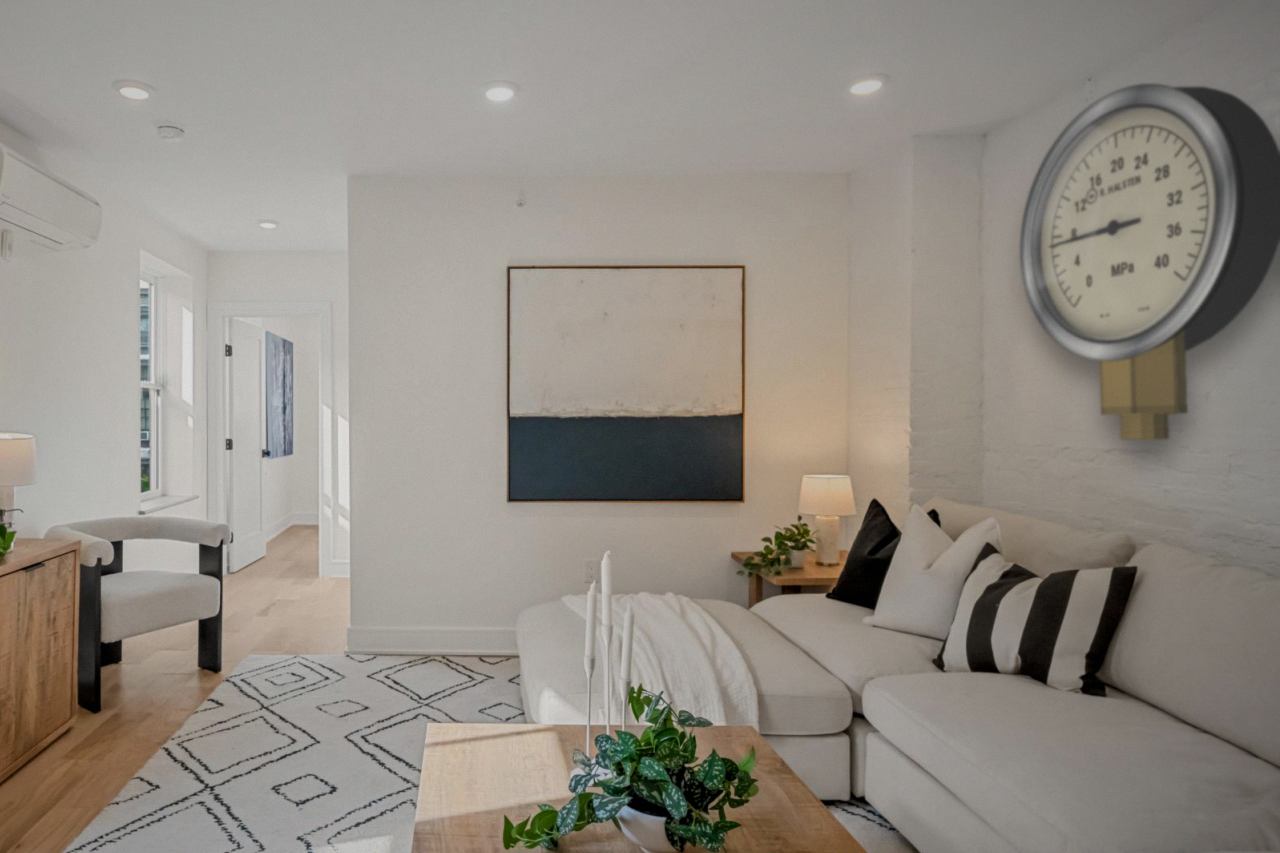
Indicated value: 7 MPa
